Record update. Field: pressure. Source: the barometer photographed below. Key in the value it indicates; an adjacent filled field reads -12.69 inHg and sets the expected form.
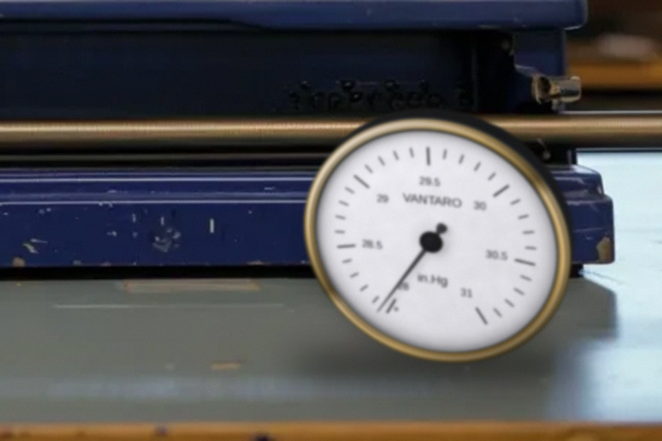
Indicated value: 28.05 inHg
